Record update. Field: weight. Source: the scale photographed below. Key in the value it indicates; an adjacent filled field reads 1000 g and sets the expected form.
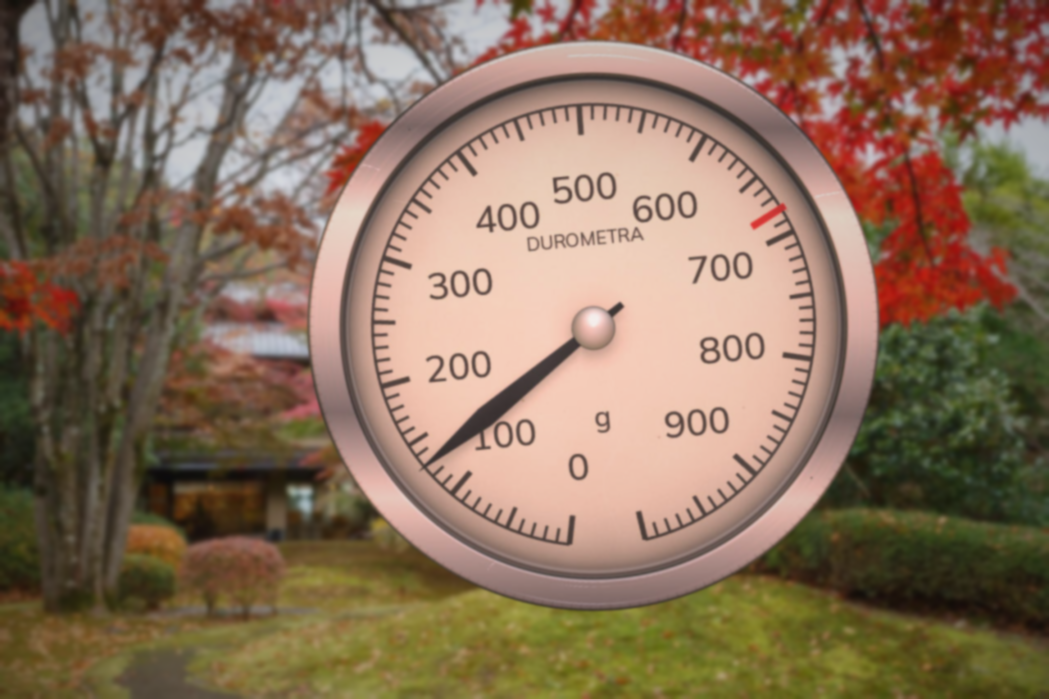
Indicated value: 130 g
